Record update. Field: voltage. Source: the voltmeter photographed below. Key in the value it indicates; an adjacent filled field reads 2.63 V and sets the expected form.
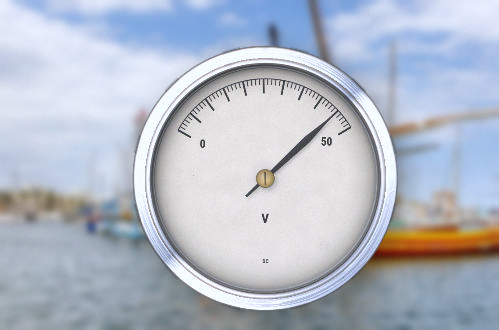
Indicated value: 45 V
